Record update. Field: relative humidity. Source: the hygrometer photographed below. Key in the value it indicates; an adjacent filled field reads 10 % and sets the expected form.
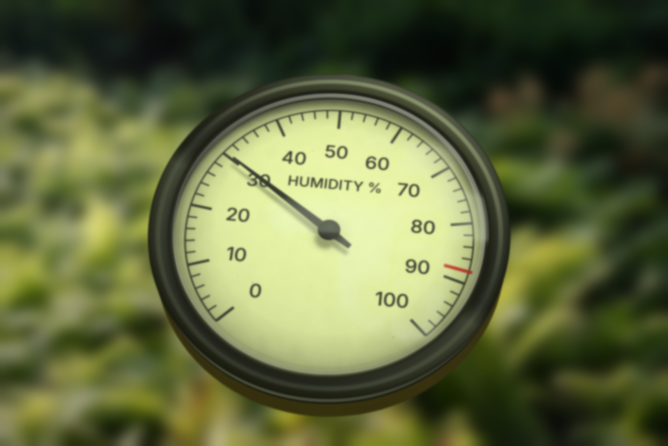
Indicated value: 30 %
